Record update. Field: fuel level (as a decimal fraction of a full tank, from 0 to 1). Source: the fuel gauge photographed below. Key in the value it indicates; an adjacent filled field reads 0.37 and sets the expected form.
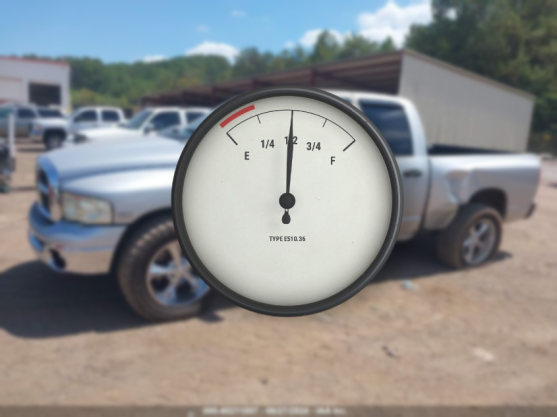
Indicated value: 0.5
